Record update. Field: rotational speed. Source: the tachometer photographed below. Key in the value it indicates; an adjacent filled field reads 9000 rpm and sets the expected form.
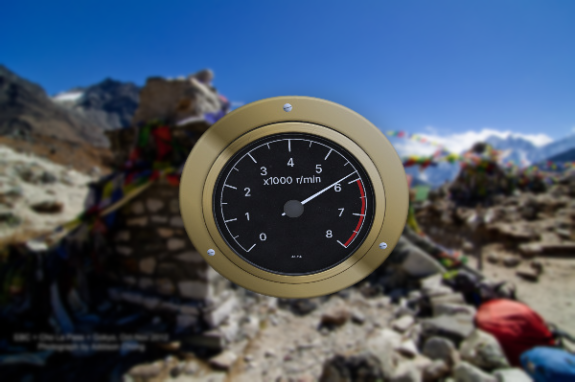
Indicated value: 5750 rpm
